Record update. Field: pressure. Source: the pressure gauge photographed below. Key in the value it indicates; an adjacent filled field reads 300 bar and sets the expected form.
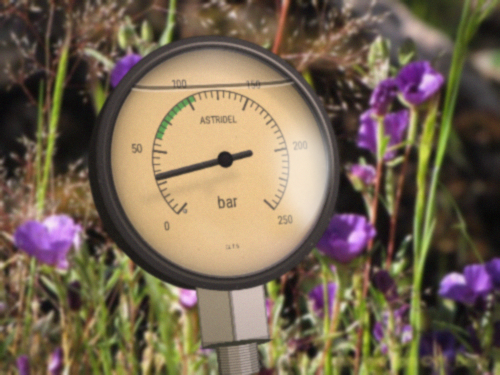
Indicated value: 30 bar
